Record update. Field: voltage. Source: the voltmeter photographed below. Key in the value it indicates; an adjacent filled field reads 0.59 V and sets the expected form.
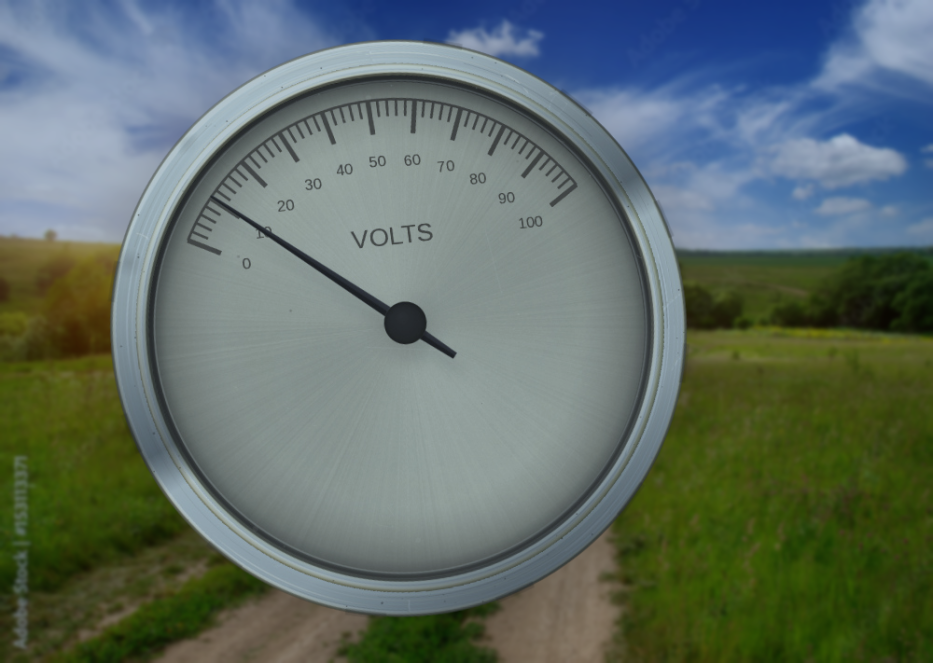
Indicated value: 10 V
